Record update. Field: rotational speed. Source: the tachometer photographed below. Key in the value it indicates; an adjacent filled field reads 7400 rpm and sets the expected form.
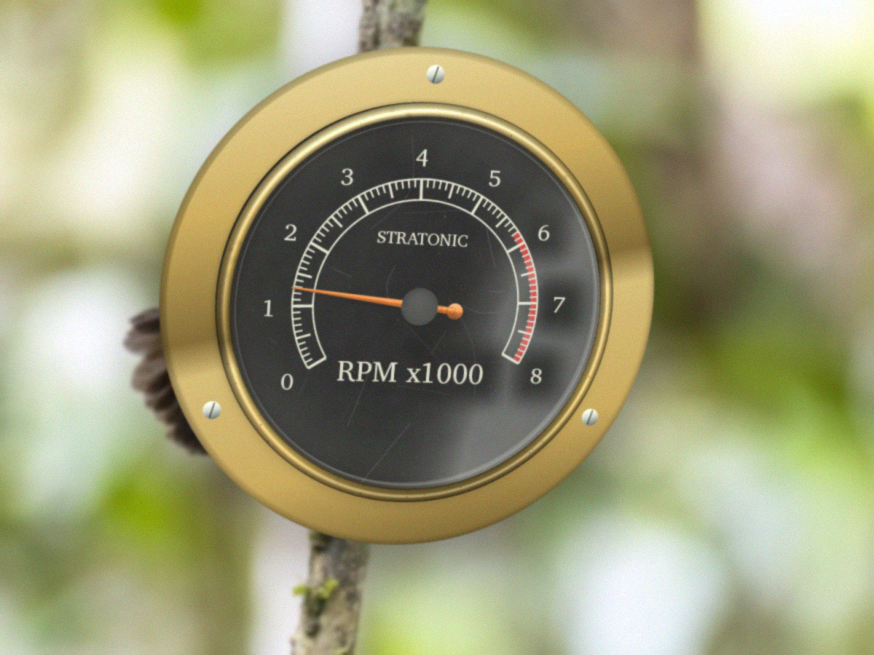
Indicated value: 1300 rpm
